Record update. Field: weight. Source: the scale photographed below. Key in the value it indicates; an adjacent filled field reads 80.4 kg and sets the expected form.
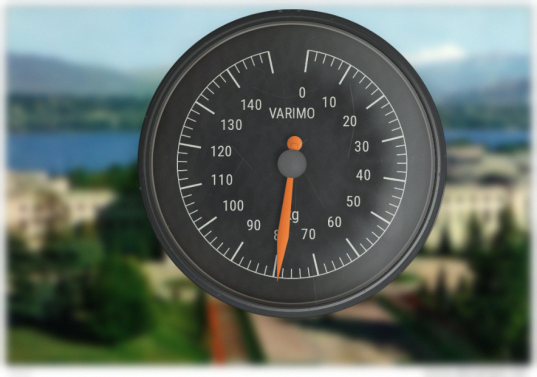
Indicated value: 79 kg
